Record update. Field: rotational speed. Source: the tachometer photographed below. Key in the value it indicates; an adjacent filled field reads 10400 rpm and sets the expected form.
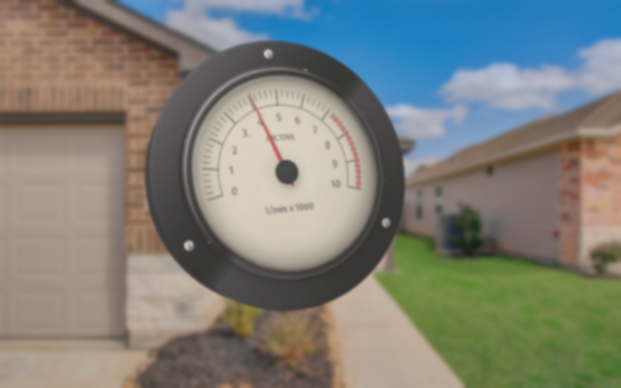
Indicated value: 4000 rpm
